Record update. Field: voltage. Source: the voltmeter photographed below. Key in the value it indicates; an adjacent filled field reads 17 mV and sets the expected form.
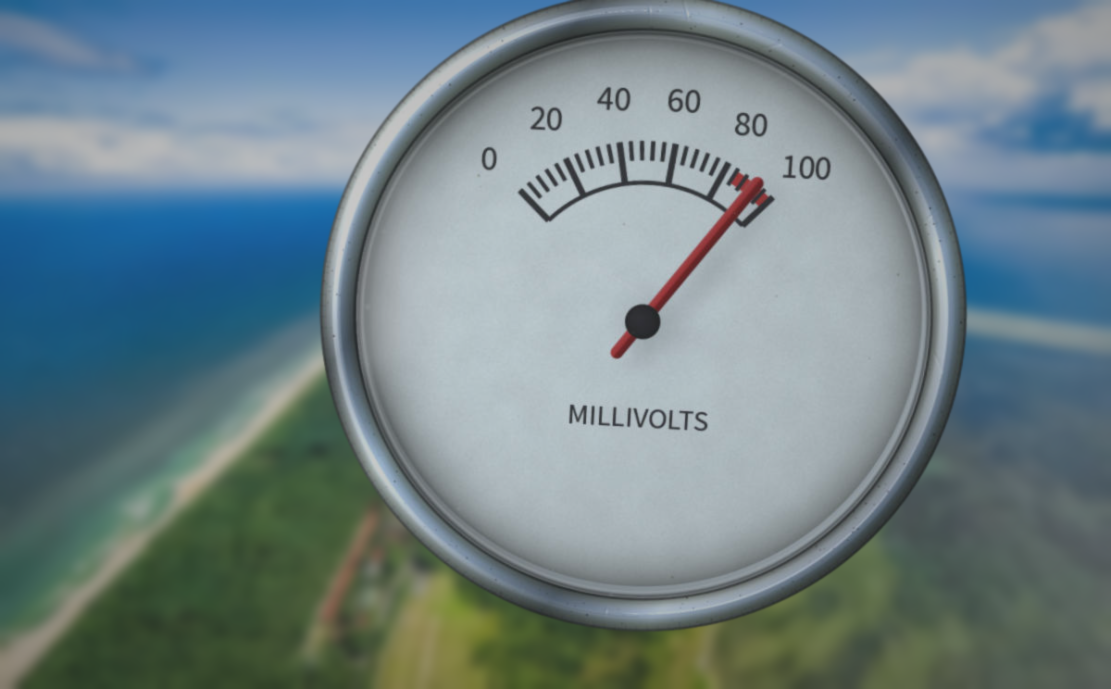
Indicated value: 92 mV
